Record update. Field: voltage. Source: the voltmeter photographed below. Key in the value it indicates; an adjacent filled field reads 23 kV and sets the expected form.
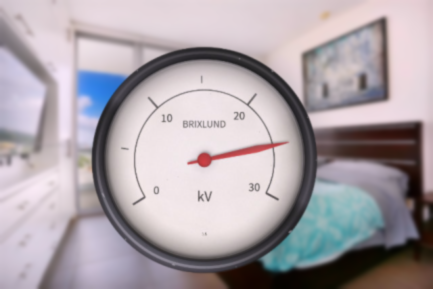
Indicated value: 25 kV
